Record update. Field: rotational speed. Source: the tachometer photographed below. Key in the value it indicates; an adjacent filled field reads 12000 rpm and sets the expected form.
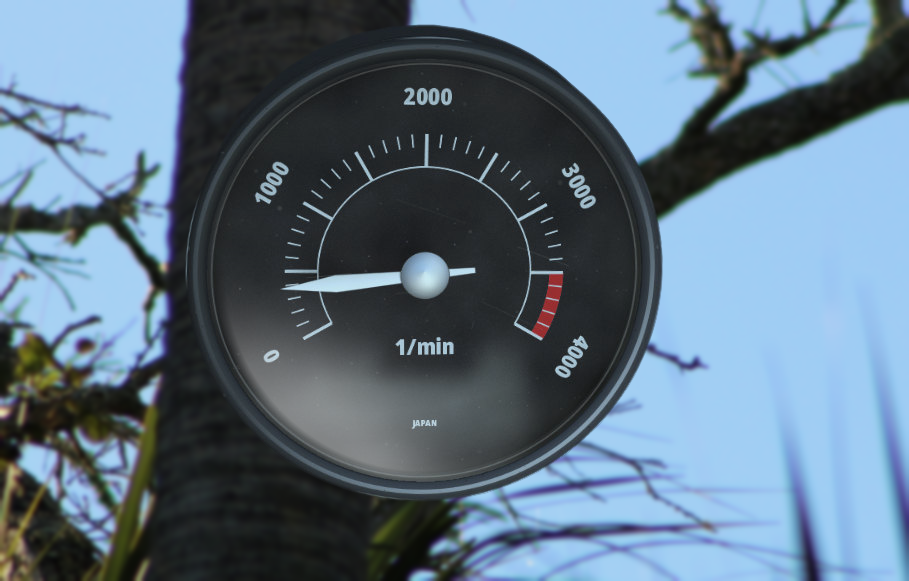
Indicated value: 400 rpm
